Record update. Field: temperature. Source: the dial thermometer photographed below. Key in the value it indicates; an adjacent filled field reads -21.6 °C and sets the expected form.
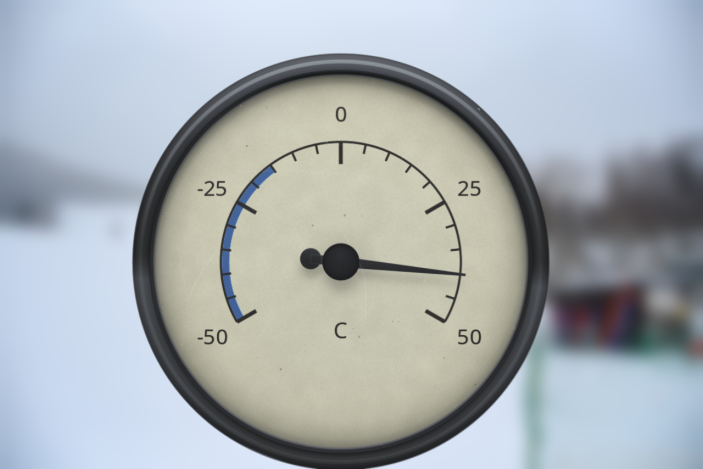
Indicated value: 40 °C
